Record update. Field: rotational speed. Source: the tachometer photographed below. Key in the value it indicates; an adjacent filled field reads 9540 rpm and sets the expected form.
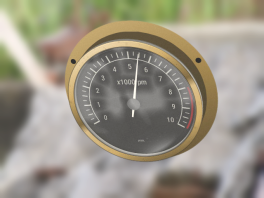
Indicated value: 5500 rpm
